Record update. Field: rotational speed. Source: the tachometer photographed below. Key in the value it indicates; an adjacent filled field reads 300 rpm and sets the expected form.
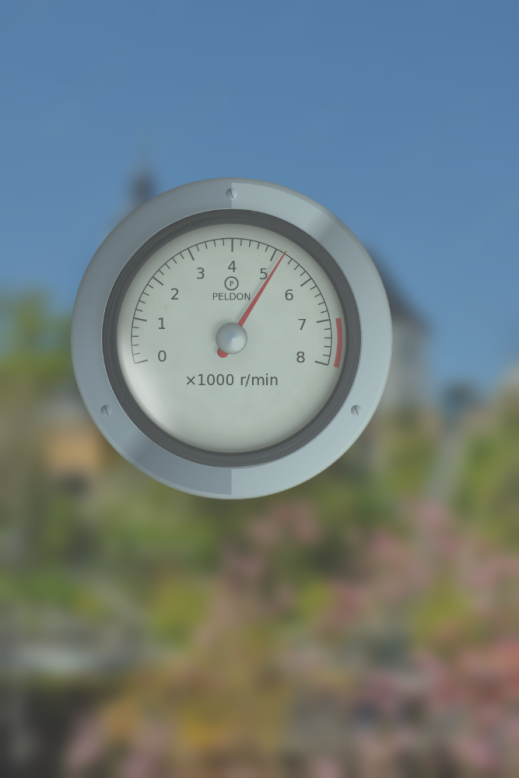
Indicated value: 5200 rpm
